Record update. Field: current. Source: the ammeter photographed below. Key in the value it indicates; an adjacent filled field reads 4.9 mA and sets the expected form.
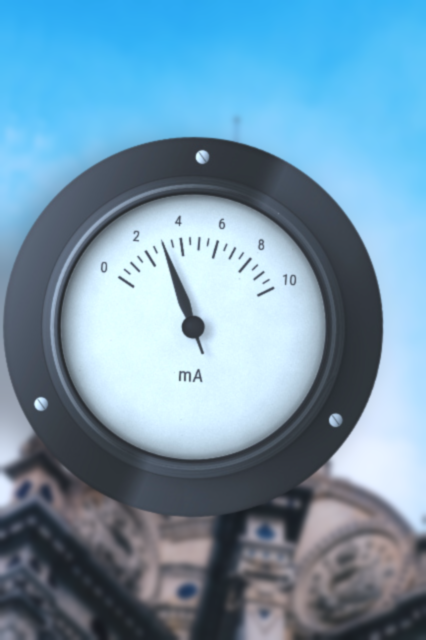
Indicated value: 3 mA
